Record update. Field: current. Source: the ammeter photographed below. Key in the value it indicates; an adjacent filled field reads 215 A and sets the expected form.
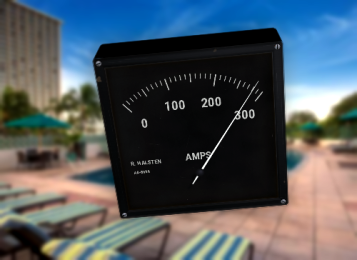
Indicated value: 280 A
